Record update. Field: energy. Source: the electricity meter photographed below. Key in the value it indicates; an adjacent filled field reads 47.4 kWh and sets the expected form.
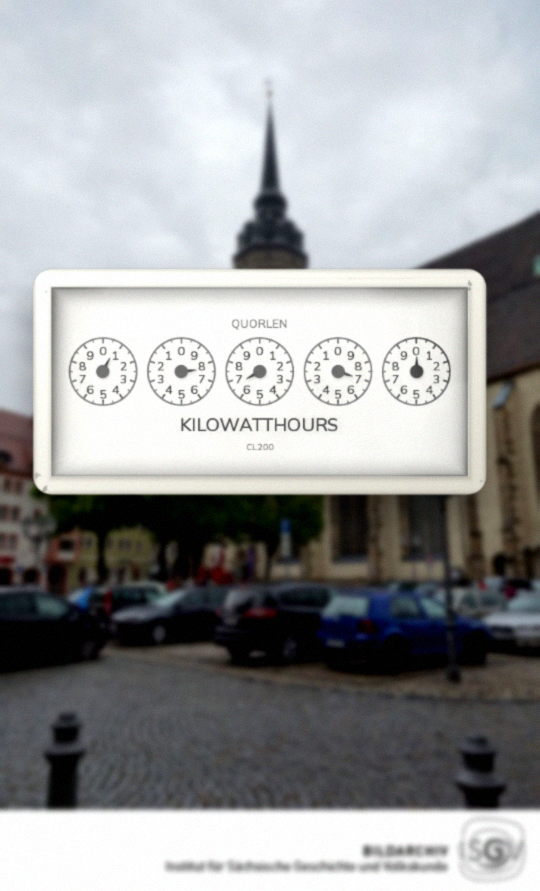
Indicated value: 7670 kWh
